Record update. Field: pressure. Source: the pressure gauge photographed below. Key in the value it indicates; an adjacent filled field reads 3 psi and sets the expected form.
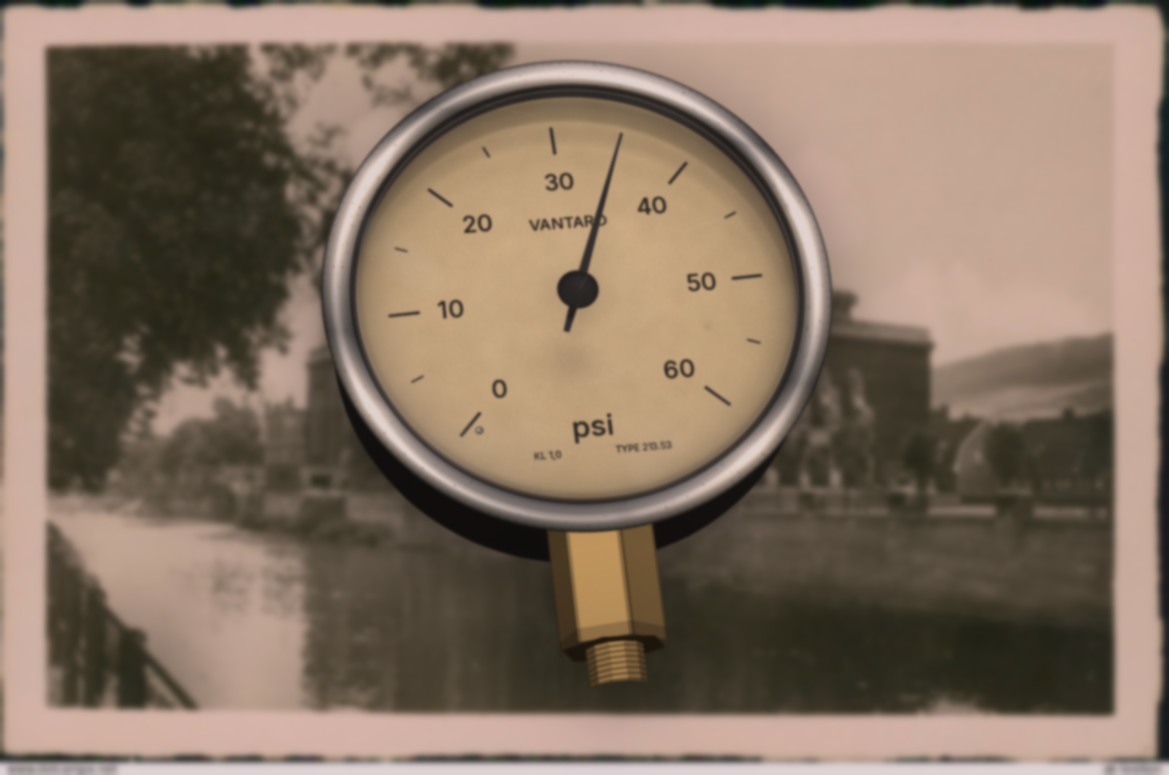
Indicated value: 35 psi
